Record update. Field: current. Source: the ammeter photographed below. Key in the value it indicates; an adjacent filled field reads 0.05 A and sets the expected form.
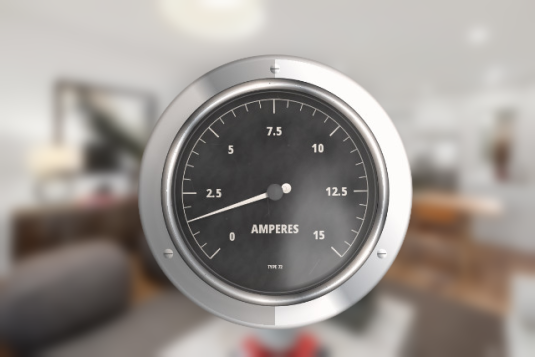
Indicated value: 1.5 A
